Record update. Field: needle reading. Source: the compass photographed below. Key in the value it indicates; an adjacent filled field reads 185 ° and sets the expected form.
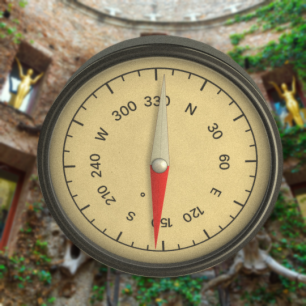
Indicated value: 155 °
